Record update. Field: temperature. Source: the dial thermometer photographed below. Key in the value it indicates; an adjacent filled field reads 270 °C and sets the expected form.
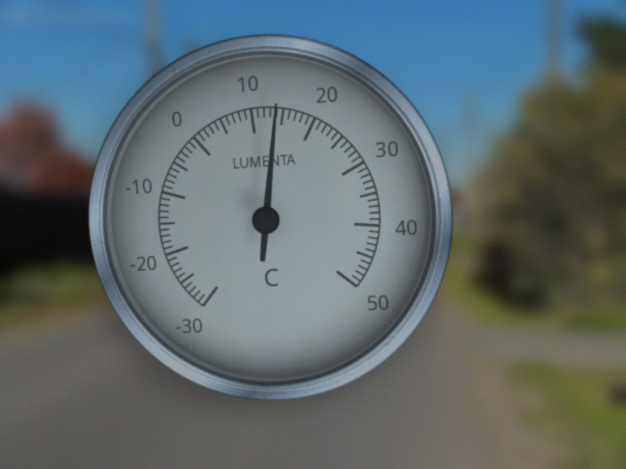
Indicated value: 14 °C
